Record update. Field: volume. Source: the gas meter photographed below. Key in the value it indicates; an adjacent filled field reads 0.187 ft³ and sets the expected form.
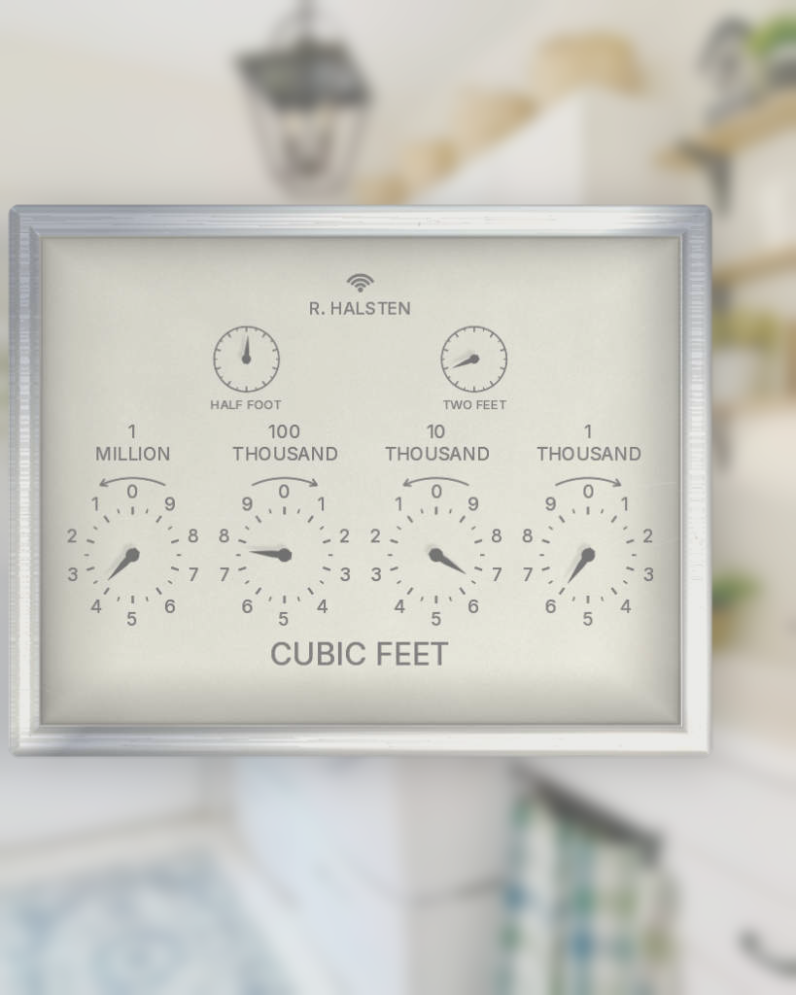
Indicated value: 376600 ft³
